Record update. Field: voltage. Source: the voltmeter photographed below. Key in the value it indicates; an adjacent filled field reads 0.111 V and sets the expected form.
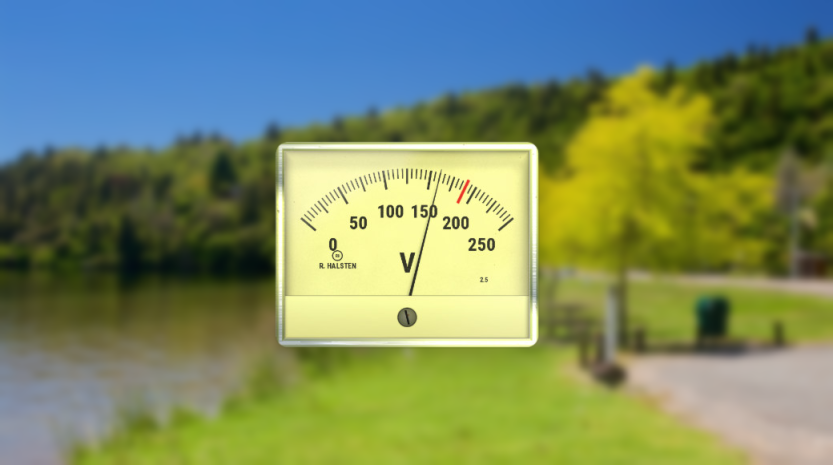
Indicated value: 160 V
